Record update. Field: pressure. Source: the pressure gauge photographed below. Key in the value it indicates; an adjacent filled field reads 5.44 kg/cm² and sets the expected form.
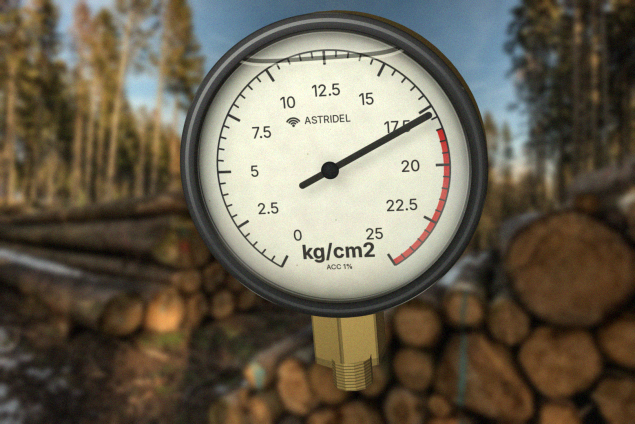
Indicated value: 17.75 kg/cm²
